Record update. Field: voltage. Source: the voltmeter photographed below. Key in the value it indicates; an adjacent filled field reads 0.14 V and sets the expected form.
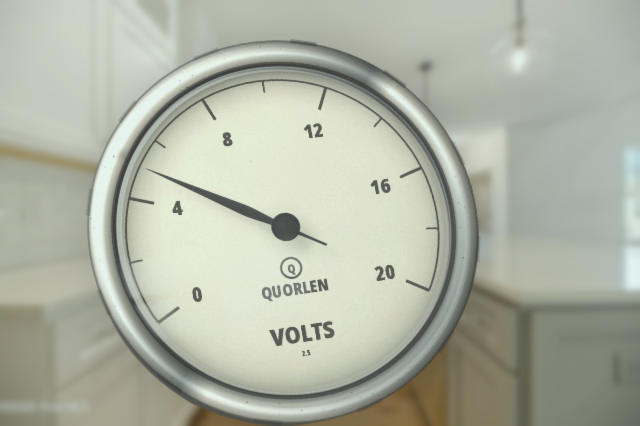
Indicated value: 5 V
